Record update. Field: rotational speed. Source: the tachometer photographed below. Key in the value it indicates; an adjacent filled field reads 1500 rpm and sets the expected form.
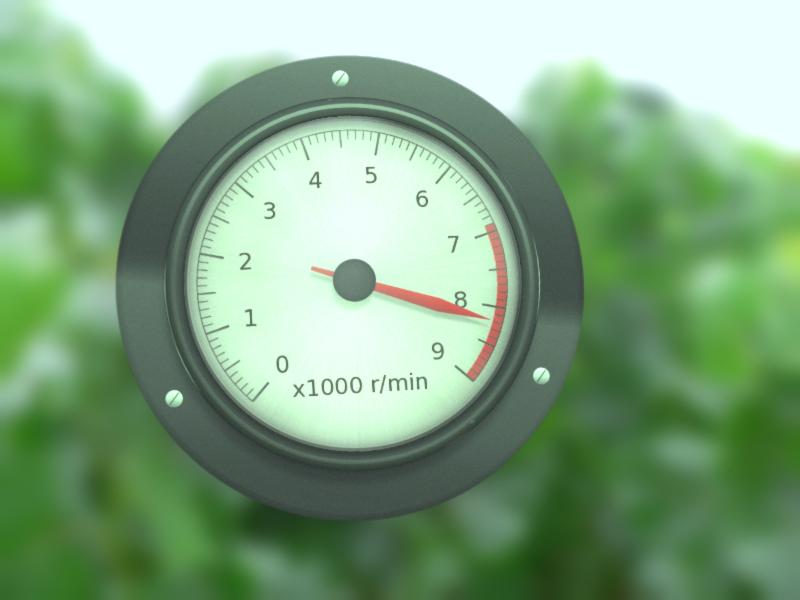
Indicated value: 8200 rpm
